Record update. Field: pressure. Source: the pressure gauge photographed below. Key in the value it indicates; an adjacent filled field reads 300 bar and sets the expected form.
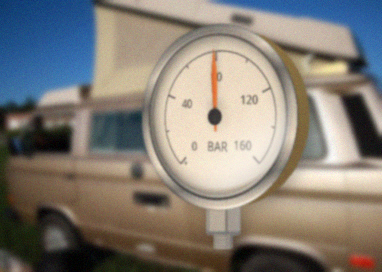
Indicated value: 80 bar
